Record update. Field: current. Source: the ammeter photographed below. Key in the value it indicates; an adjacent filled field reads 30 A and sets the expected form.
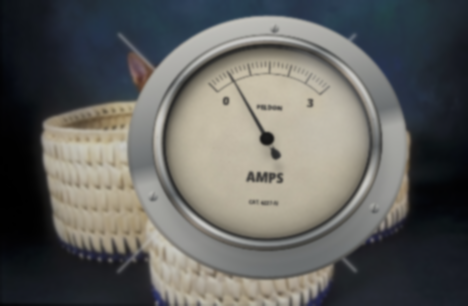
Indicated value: 0.5 A
